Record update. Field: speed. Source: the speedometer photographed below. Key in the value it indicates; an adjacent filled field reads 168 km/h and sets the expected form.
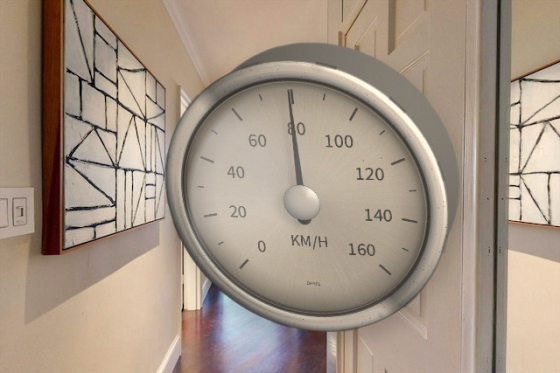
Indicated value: 80 km/h
